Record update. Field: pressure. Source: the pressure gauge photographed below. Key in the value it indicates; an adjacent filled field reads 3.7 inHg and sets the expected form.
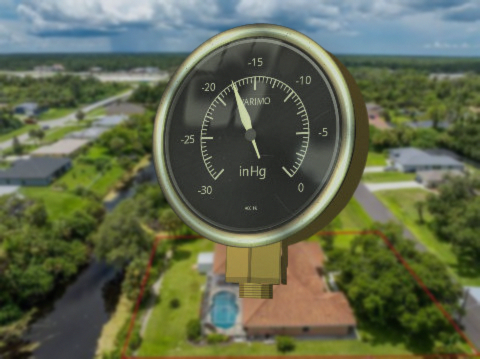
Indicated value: -17.5 inHg
